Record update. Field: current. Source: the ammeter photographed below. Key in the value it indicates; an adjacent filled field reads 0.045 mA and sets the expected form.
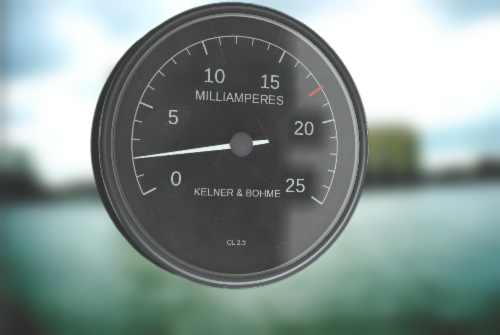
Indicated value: 2 mA
